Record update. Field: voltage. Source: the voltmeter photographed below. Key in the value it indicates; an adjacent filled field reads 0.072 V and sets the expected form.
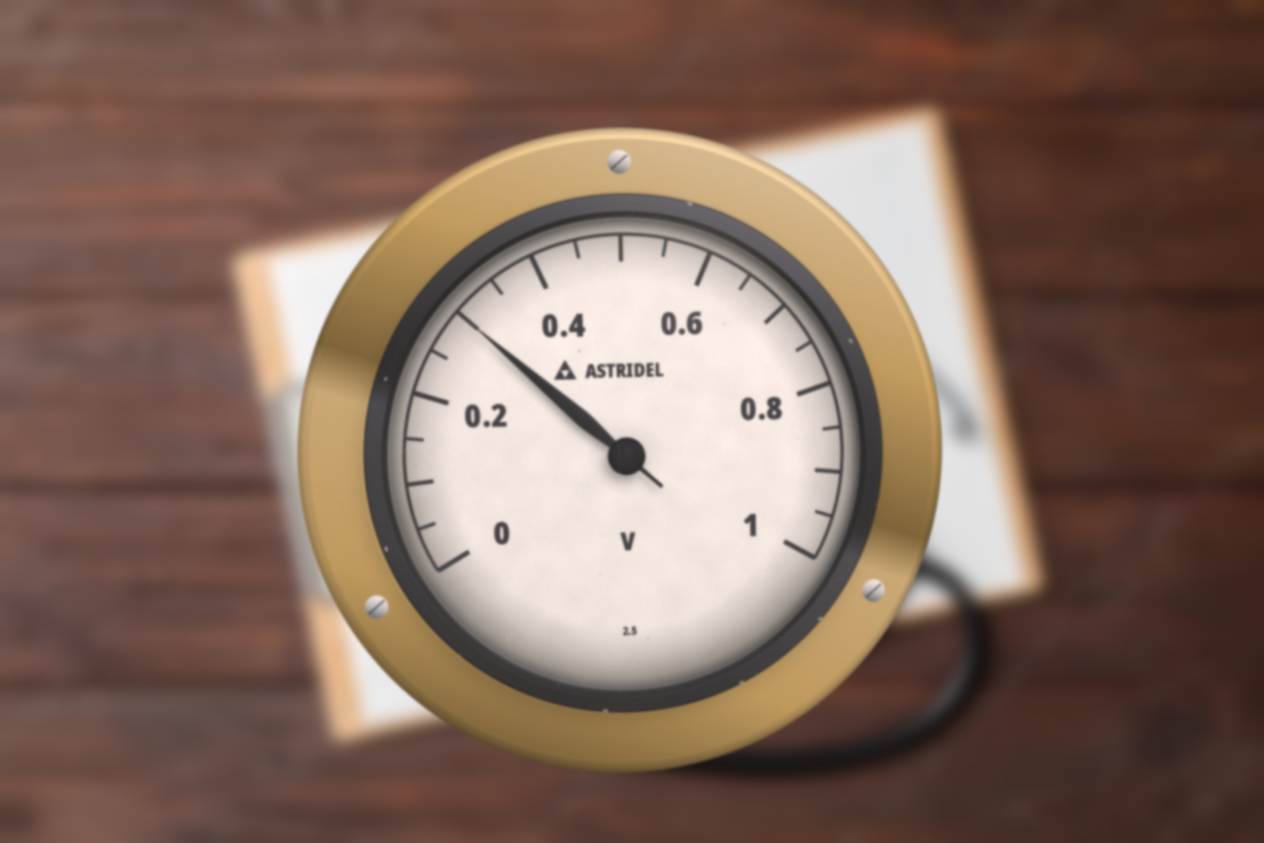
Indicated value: 0.3 V
